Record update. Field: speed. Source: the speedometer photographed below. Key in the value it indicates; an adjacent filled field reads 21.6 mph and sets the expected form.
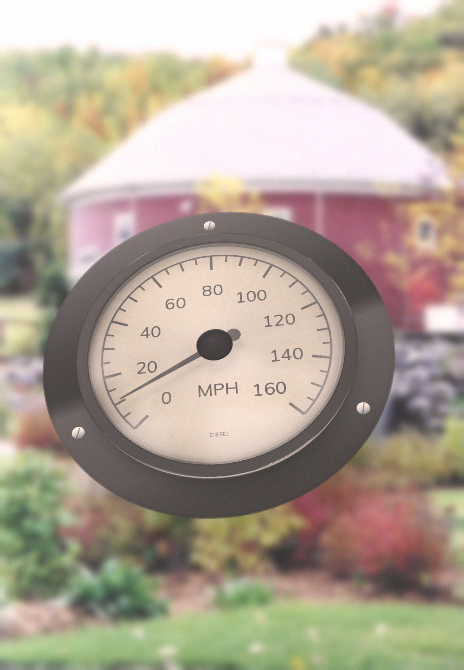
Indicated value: 10 mph
